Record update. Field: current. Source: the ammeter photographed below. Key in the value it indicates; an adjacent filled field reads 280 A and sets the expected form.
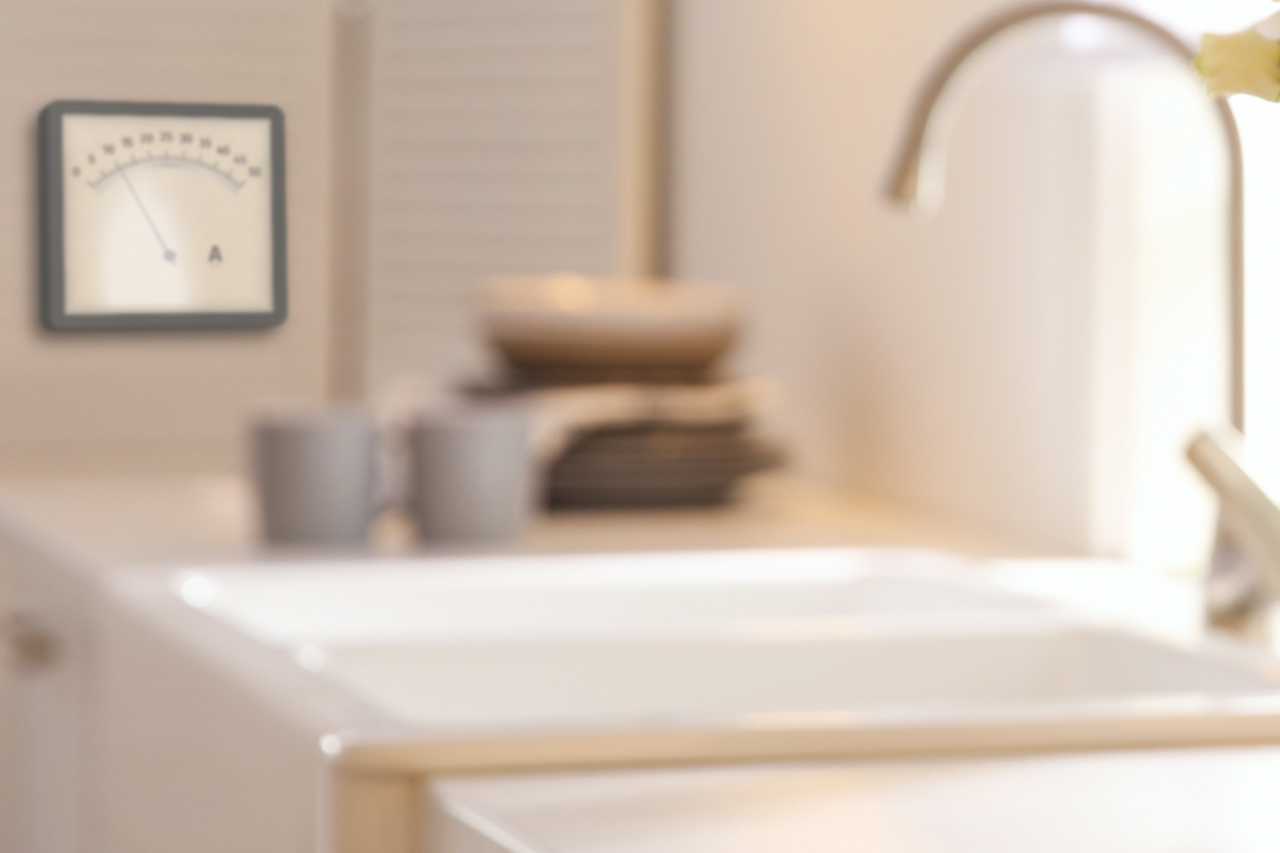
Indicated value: 10 A
